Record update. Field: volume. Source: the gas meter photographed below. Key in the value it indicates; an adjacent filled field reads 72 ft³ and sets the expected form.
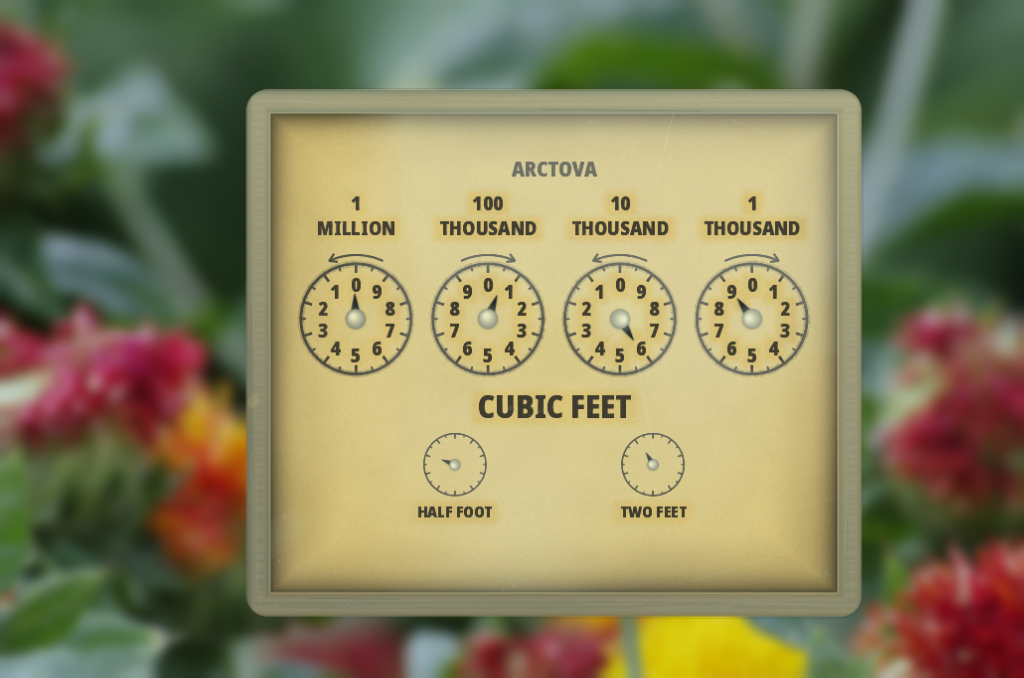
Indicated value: 5900 ft³
